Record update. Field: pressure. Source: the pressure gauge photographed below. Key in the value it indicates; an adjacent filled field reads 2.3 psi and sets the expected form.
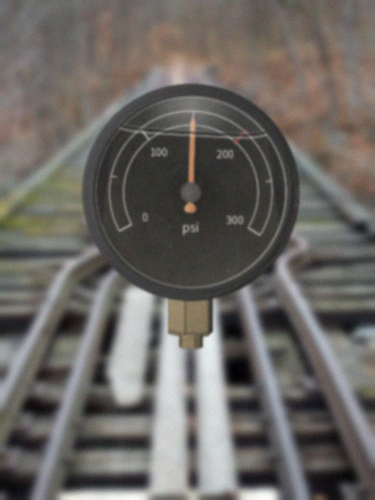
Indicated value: 150 psi
